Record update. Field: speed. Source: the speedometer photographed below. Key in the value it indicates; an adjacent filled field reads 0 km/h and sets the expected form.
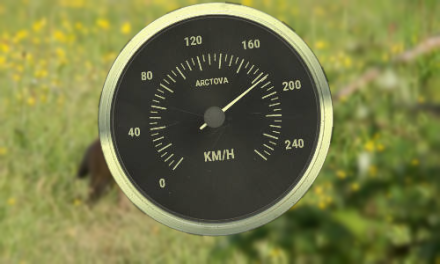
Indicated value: 185 km/h
